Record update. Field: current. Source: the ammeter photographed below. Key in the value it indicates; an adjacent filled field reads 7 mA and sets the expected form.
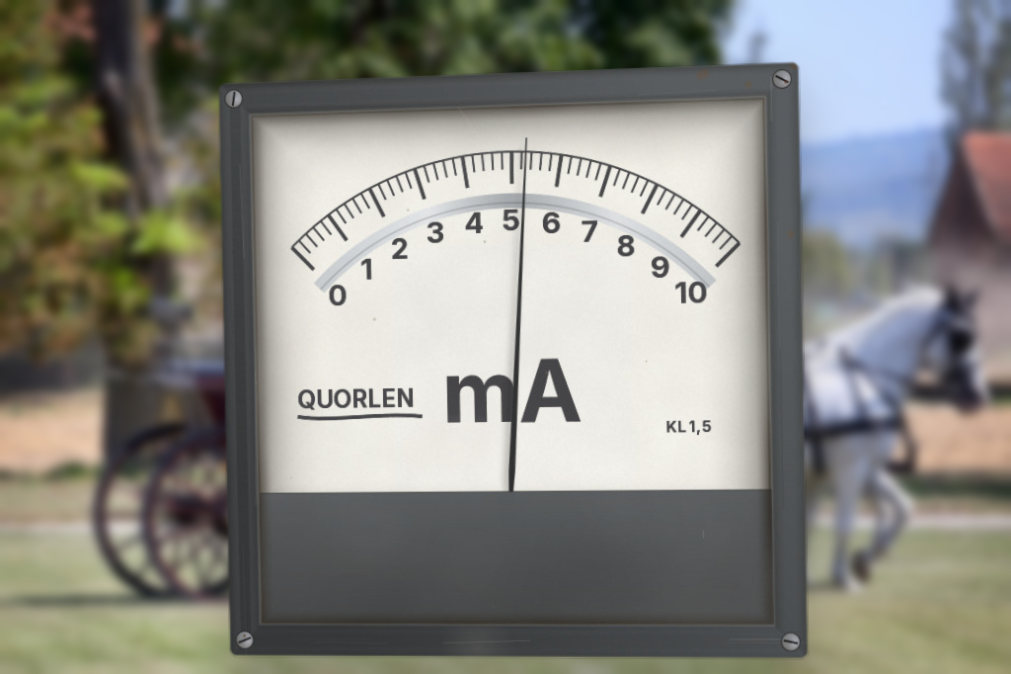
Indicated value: 5.3 mA
